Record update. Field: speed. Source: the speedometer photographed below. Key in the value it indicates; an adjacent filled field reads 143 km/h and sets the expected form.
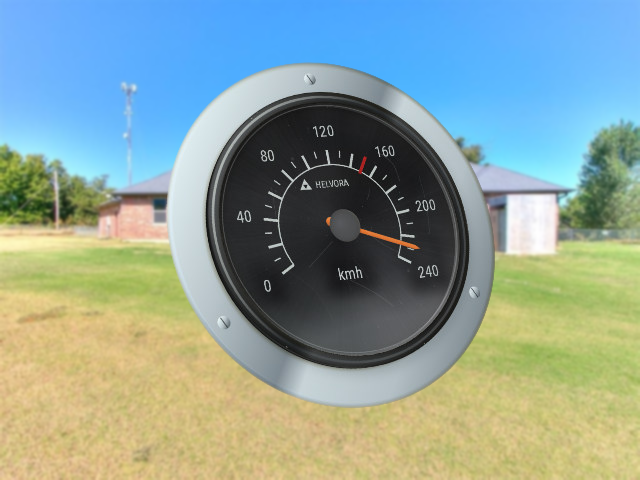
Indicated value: 230 km/h
